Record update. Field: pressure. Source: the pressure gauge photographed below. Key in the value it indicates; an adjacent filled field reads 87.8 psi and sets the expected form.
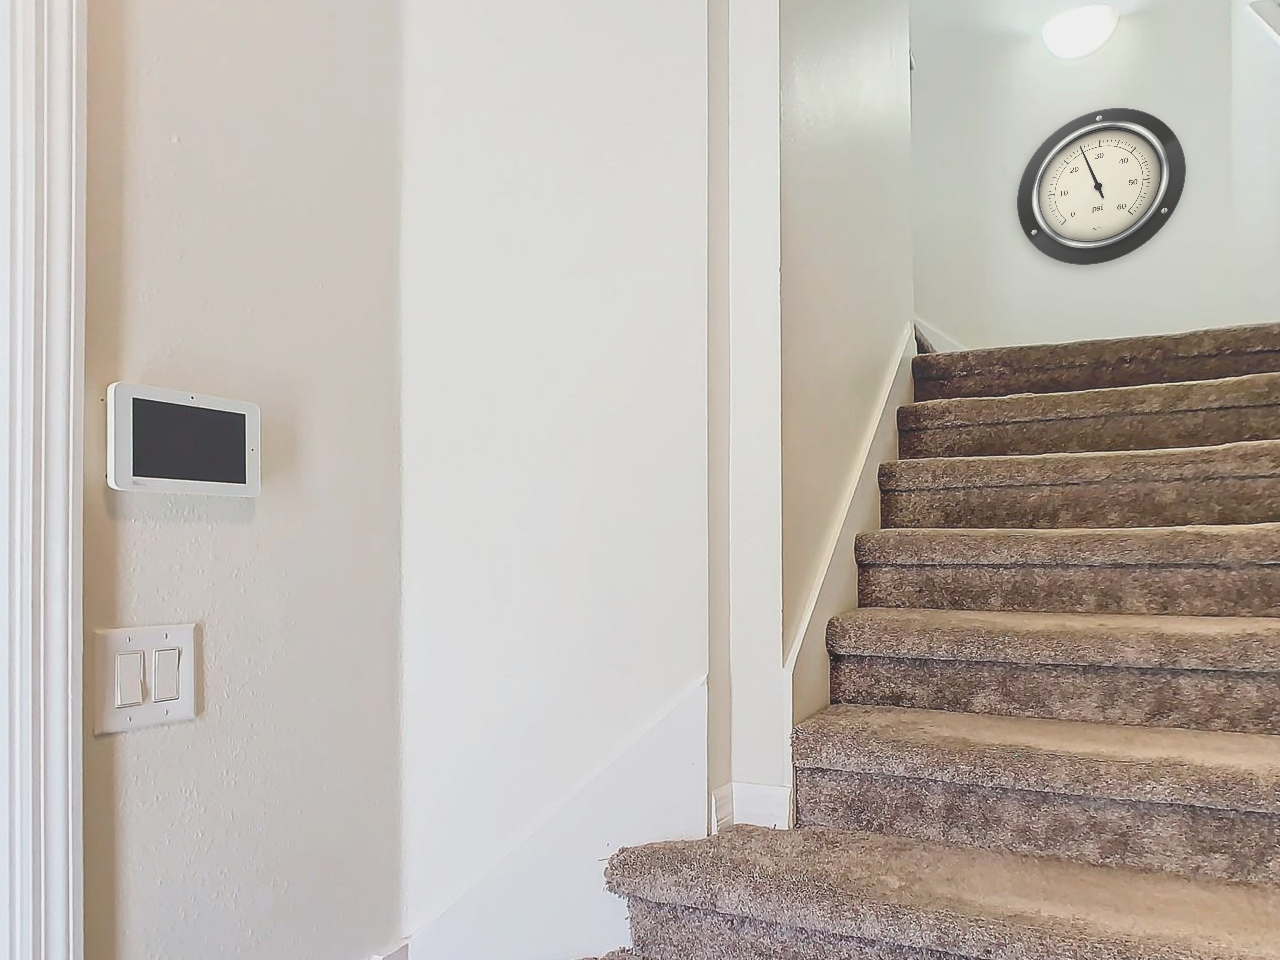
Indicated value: 25 psi
